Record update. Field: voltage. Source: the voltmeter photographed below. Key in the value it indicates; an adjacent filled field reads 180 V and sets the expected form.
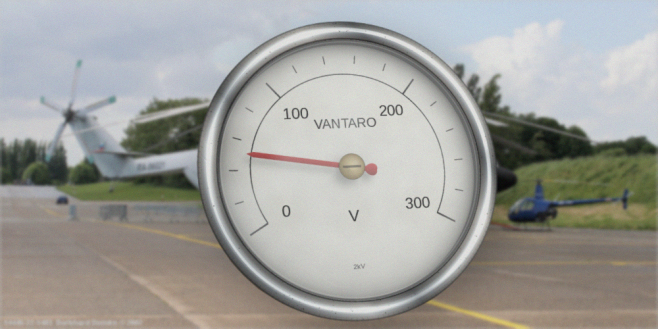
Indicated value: 50 V
